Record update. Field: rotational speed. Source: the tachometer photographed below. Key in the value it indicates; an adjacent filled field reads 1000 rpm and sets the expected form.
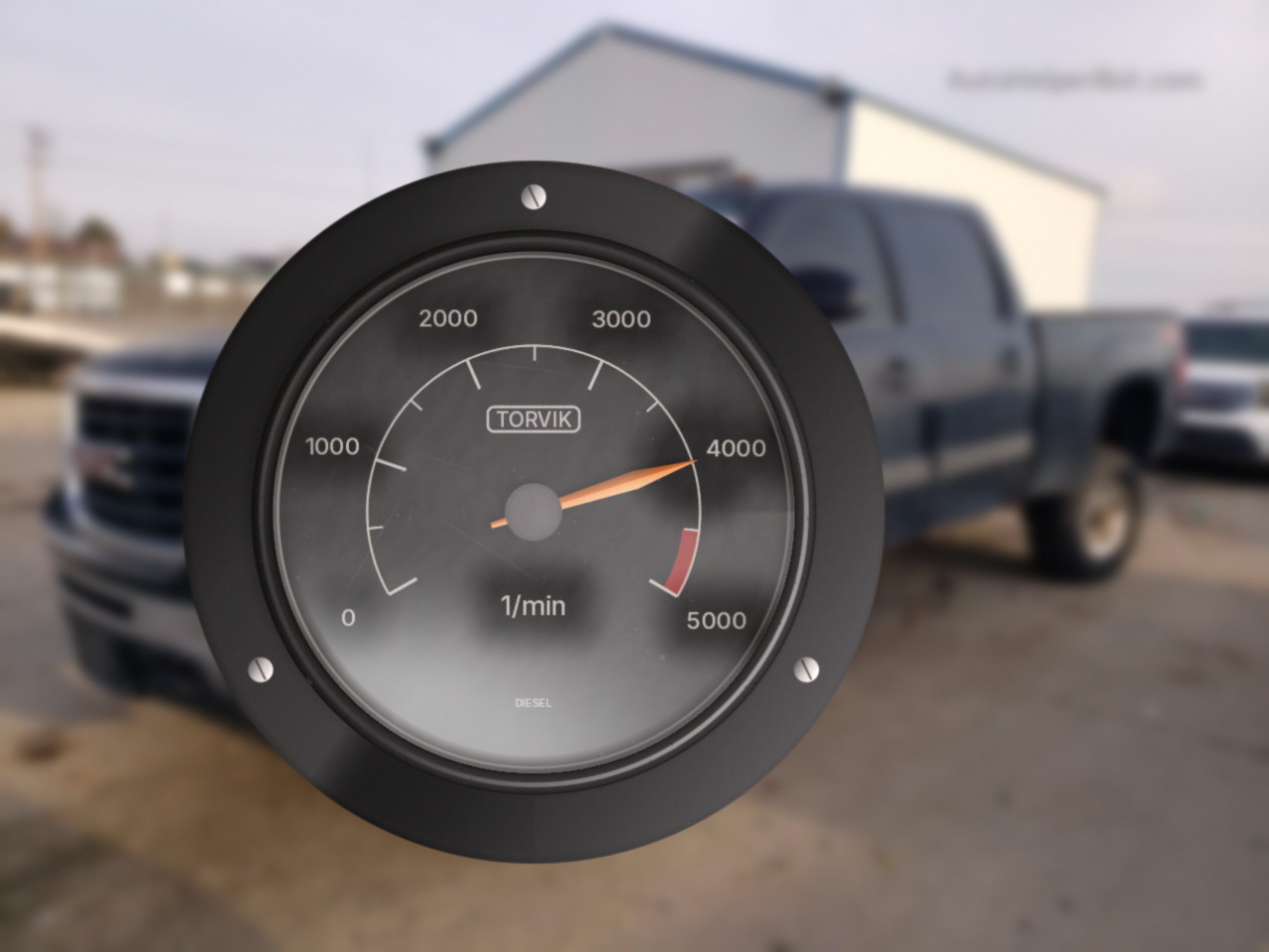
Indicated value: 4000 rpm
